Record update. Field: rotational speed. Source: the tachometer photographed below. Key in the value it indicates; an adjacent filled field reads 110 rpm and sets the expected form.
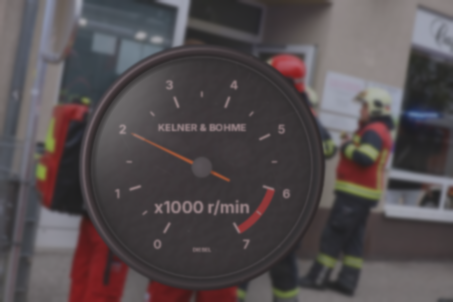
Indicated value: 2000 rpm
